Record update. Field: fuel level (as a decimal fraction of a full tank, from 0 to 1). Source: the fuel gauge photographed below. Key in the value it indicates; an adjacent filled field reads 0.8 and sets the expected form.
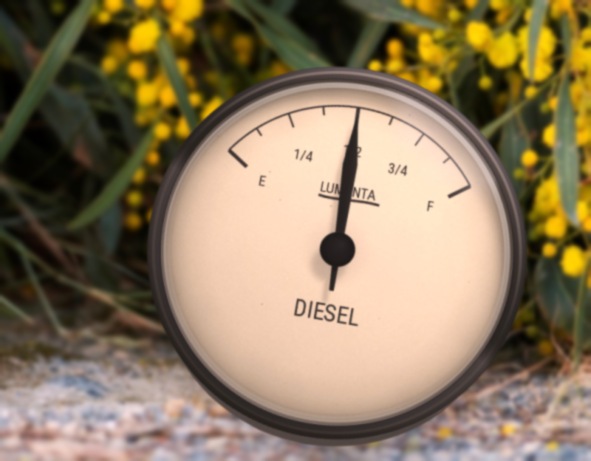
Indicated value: 0.5
